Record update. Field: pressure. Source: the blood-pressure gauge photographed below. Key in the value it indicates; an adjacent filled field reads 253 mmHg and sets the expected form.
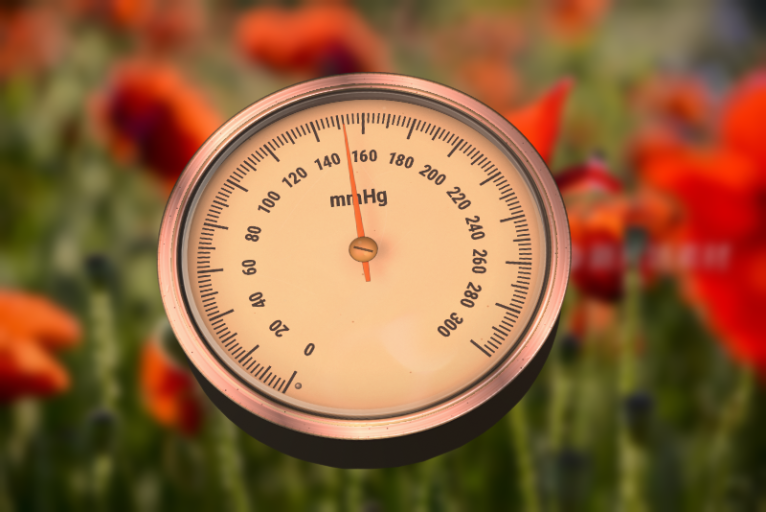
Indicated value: 152 mmHg
